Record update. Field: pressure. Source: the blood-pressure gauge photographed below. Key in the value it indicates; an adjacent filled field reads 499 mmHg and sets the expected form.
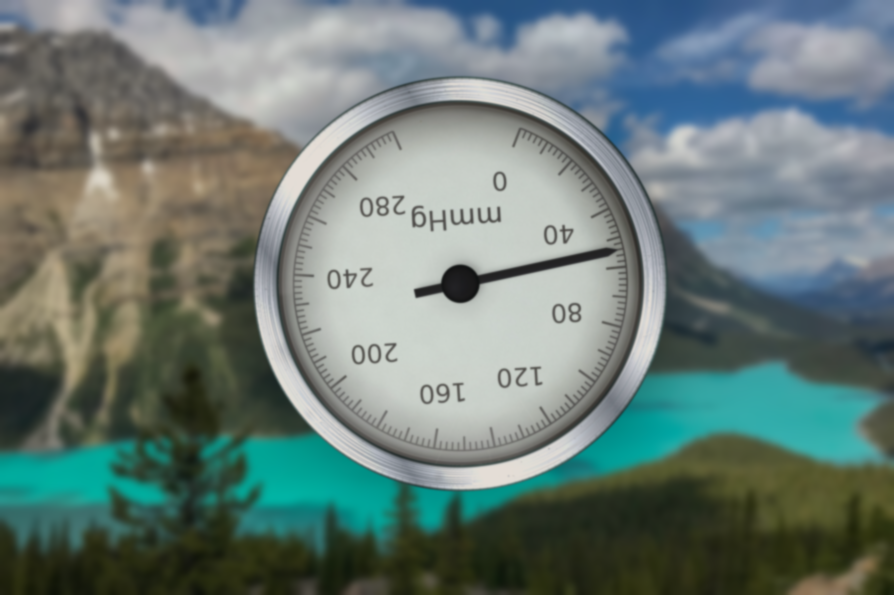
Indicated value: 54 mmHg
